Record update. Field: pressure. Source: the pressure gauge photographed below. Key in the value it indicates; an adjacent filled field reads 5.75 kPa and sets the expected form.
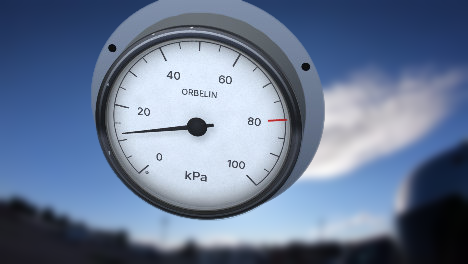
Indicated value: 12.5 kPa
